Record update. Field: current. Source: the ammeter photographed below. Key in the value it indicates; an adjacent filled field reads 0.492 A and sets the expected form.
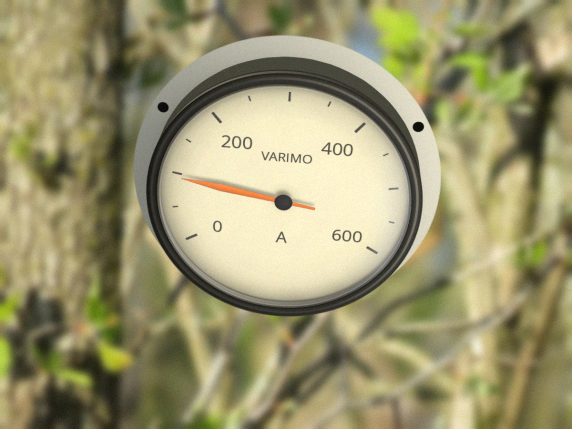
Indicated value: 100 A
